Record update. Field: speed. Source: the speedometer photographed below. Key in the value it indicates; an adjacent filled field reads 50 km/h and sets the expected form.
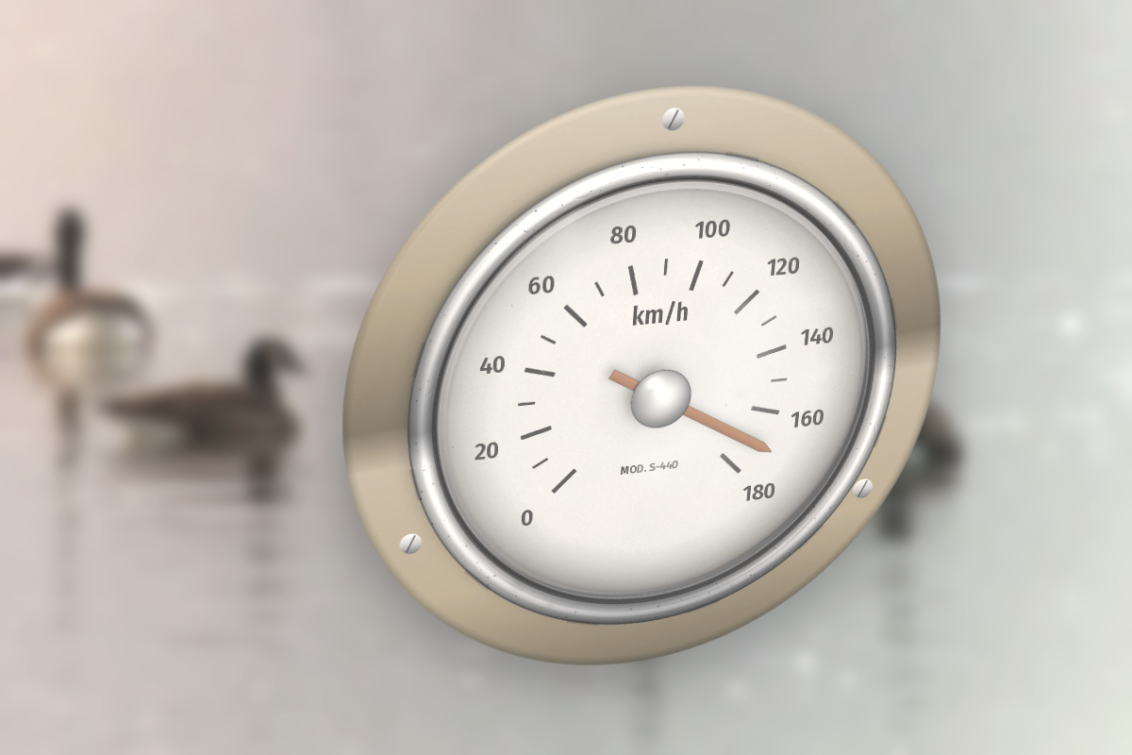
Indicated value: 170 km/h
